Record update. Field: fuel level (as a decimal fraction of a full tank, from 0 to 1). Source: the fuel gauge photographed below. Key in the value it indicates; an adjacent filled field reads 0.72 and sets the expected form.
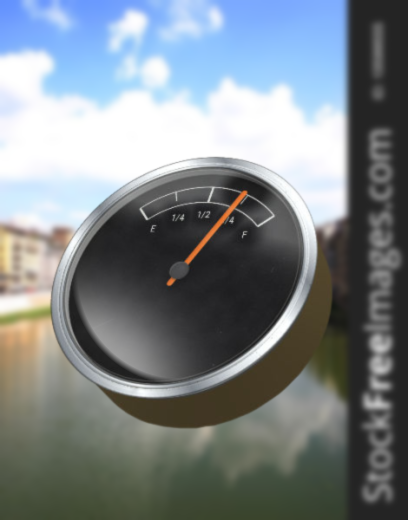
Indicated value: 0.75
